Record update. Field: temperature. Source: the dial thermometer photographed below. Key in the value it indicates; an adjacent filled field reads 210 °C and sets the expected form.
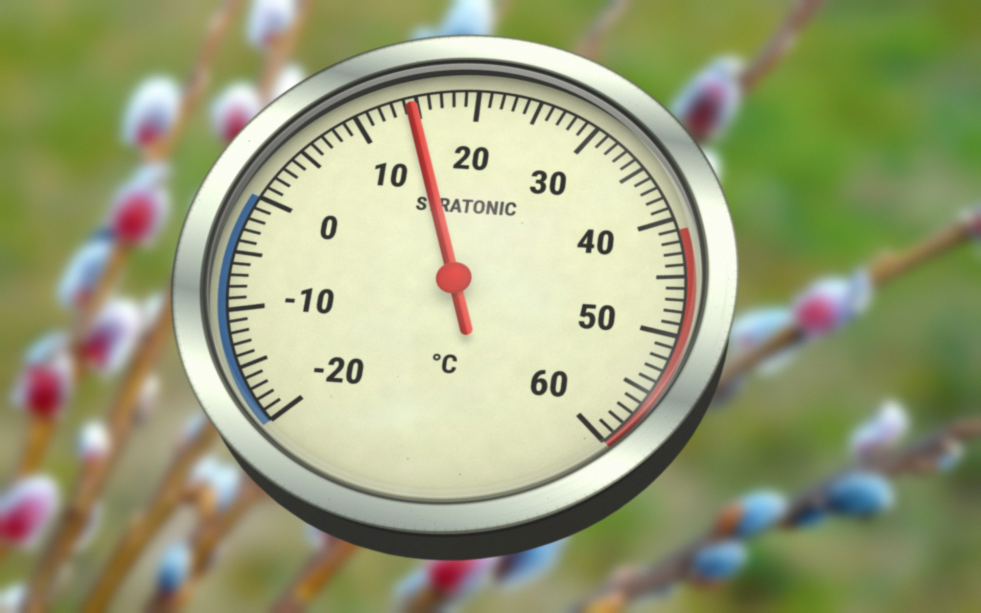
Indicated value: 14.5 °C
